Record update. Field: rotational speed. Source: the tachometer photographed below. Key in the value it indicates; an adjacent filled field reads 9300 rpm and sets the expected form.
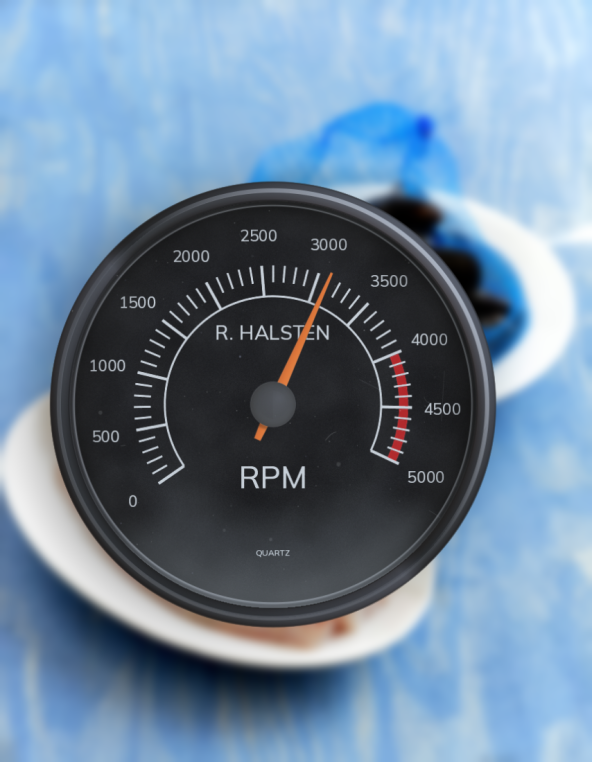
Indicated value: 3100 rpm
